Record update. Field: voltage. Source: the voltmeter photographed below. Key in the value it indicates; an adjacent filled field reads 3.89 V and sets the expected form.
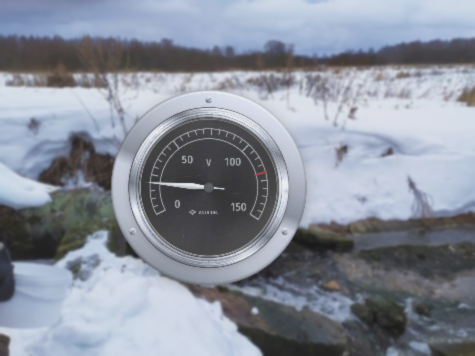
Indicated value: 20 V
